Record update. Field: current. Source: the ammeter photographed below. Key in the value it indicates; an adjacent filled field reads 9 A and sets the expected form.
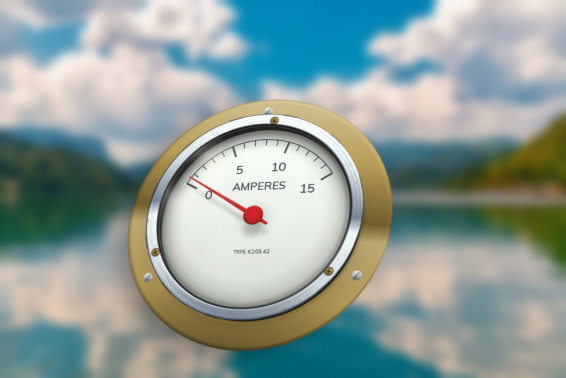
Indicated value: 0.5 A
